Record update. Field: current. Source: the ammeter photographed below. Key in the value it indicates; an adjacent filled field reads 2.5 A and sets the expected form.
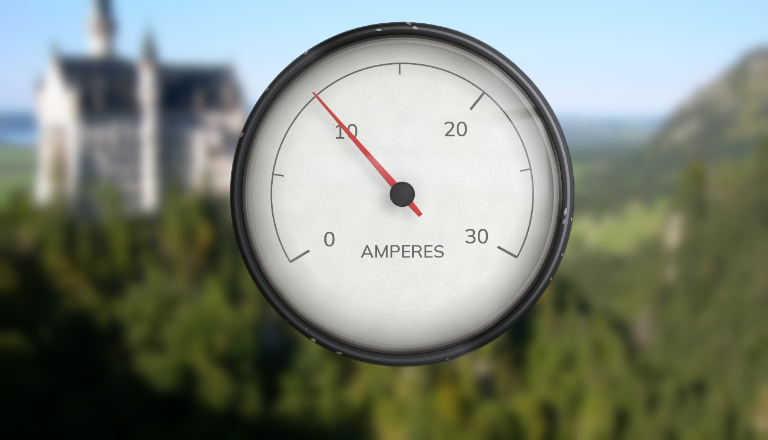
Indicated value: 10 A
